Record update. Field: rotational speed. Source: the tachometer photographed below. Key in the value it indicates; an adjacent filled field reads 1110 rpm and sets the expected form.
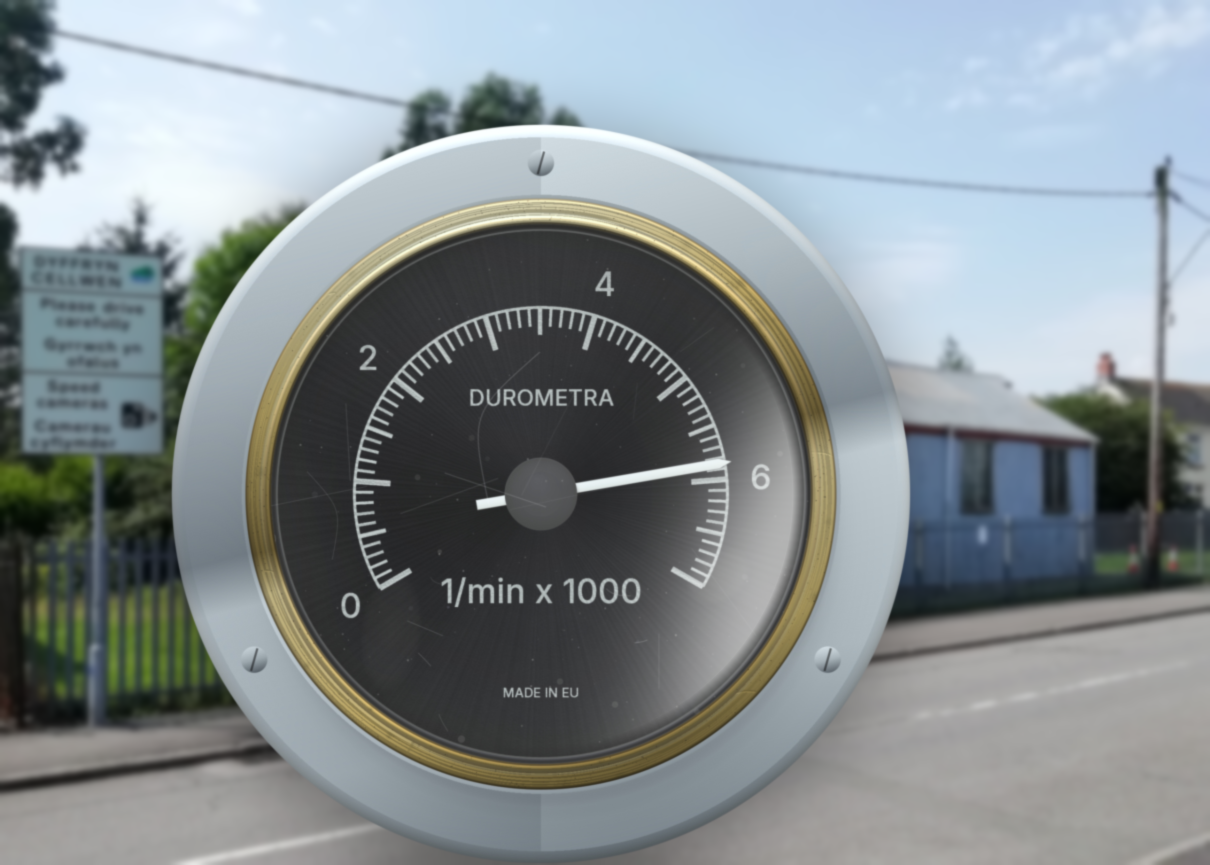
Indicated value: 5850 rpm
